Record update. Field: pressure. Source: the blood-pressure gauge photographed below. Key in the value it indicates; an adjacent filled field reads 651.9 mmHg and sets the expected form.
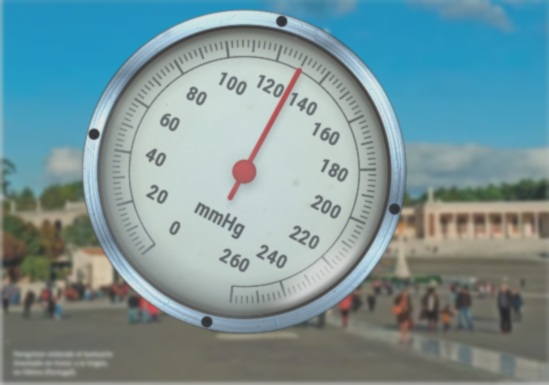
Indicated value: 130 mmHg
